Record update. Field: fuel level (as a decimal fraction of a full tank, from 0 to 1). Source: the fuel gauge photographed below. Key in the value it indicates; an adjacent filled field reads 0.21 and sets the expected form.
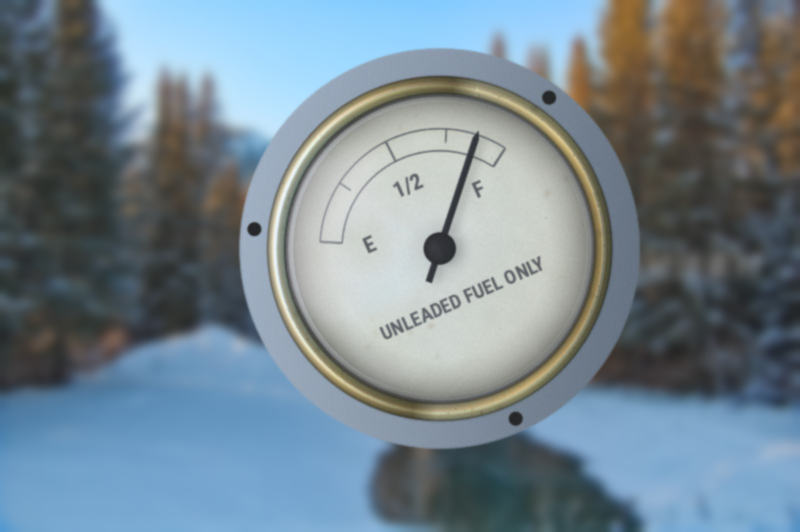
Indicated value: 0.875
